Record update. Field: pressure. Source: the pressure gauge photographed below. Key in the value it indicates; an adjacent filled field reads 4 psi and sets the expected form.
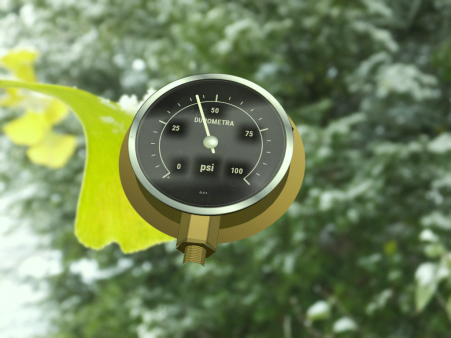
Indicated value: 42.5 psi
